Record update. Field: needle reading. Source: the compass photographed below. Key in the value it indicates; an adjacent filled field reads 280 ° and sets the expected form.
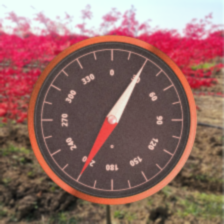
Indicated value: 210 °
